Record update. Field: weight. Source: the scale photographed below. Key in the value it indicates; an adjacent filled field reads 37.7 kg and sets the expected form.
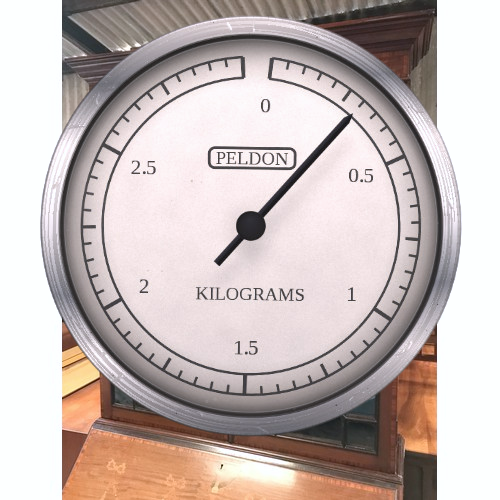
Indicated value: 0.3 kg
